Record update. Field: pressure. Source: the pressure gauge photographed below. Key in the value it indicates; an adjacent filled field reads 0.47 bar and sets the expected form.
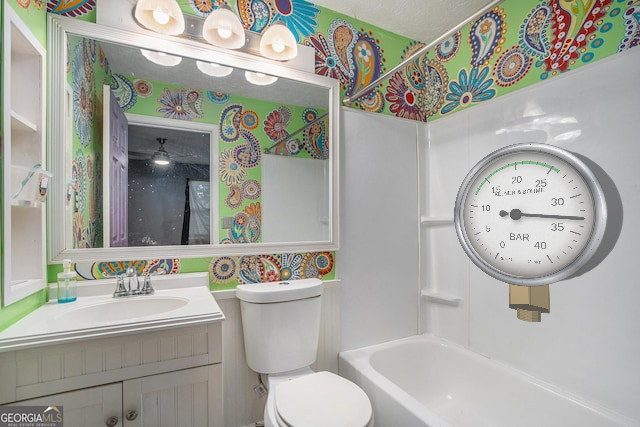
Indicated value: 33 bar
